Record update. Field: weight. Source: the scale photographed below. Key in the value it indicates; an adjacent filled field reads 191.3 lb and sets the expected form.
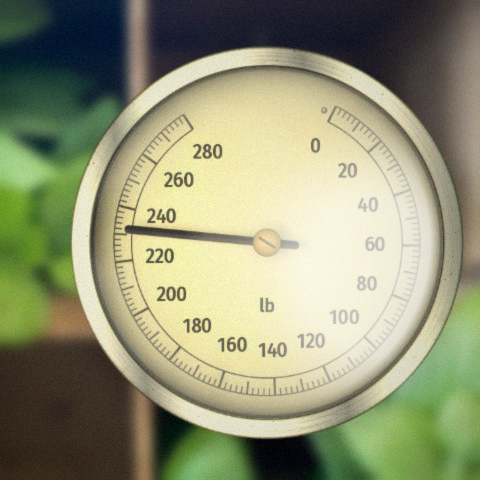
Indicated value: 232 lb
